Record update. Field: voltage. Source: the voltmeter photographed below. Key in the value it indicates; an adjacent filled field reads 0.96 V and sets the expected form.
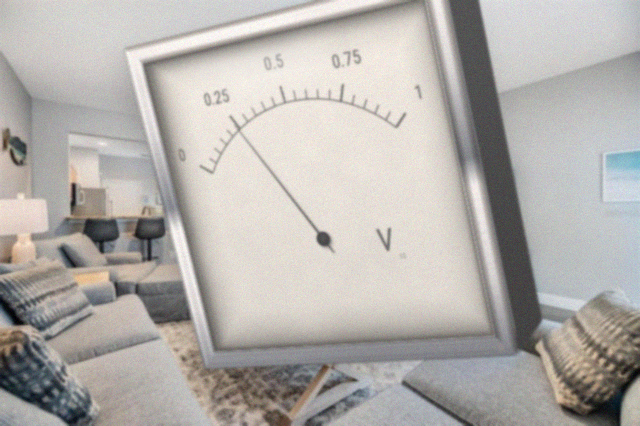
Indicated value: 0.25 V
